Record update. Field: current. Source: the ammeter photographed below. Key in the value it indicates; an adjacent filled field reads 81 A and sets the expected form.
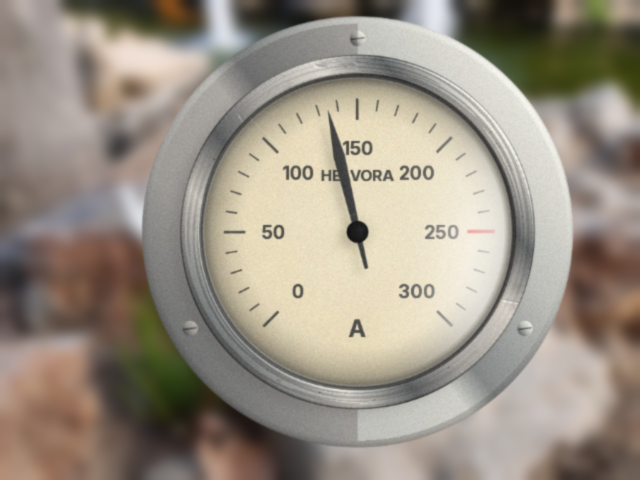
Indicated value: 135 A
